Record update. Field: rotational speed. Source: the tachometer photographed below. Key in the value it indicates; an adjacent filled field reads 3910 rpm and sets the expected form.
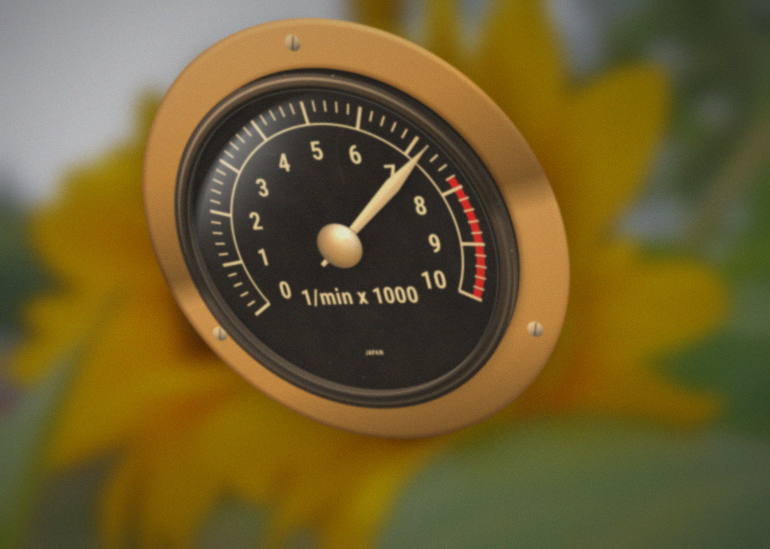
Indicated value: 7200 rpm
